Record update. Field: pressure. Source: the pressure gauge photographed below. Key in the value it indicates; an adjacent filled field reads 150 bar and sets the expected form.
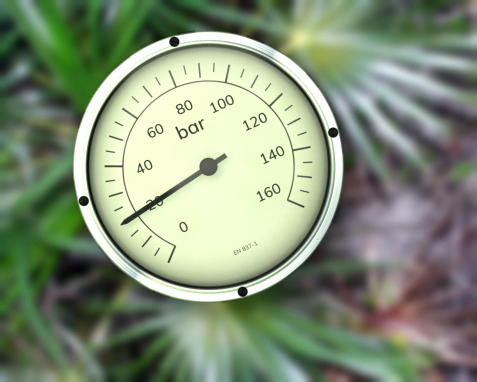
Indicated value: 20 bar
